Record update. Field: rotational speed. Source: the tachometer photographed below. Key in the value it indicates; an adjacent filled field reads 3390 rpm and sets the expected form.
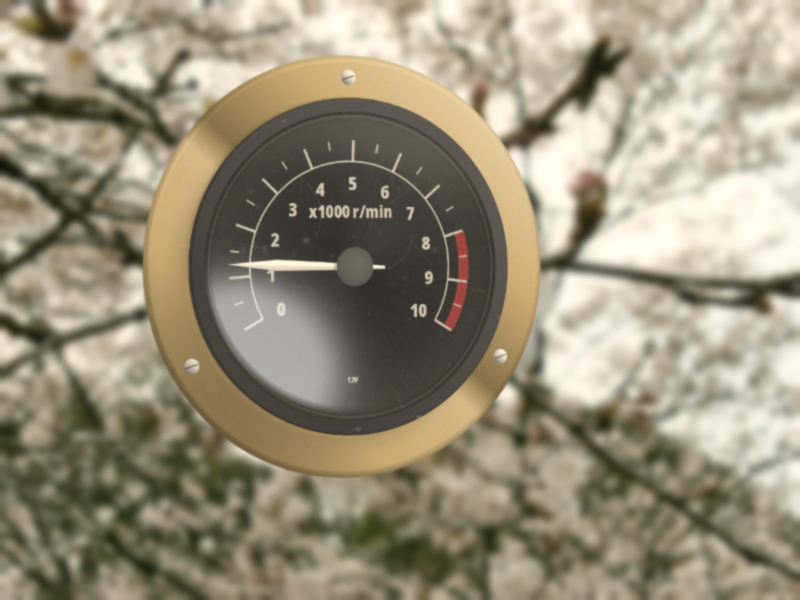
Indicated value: 1250 rpm
